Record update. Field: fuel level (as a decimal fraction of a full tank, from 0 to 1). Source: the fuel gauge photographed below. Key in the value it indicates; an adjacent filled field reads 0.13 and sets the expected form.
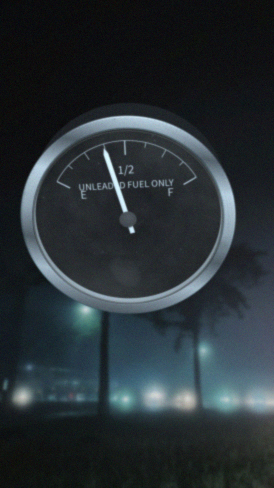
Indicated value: 0.375
